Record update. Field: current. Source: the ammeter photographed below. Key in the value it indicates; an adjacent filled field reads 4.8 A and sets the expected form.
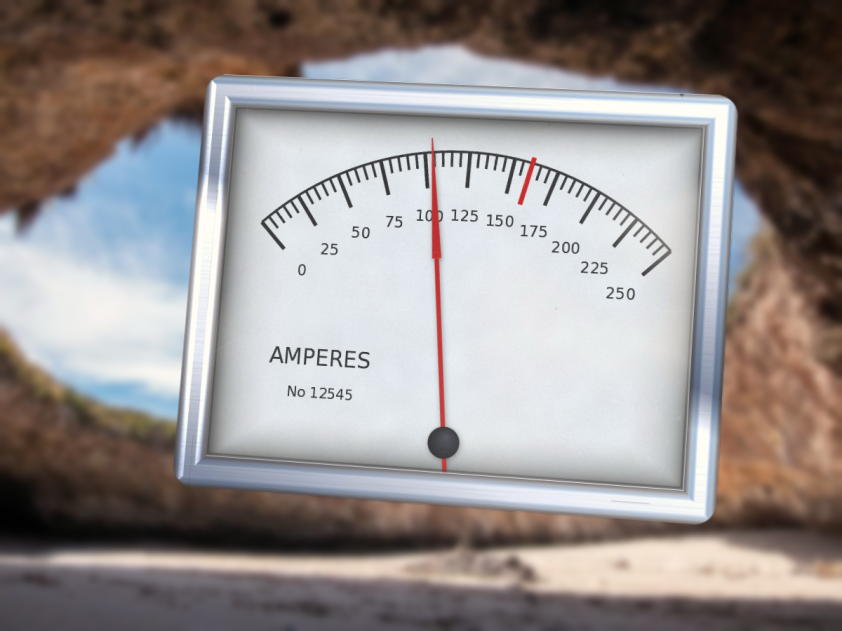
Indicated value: 105 A
